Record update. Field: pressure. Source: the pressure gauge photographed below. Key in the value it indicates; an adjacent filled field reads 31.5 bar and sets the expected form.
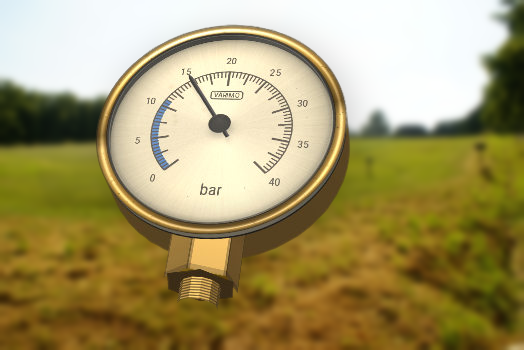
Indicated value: 15 bar
